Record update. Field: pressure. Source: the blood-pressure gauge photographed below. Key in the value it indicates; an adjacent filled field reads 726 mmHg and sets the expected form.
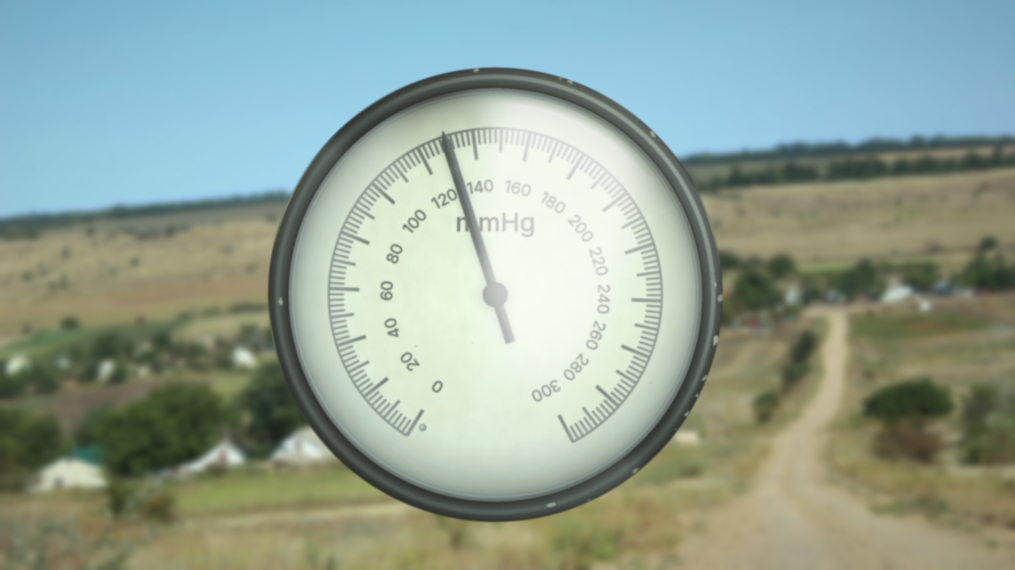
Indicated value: 130 mmHg
